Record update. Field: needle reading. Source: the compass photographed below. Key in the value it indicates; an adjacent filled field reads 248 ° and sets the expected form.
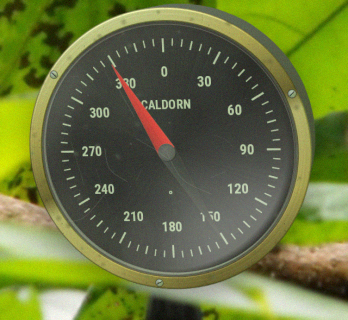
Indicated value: 330 °
